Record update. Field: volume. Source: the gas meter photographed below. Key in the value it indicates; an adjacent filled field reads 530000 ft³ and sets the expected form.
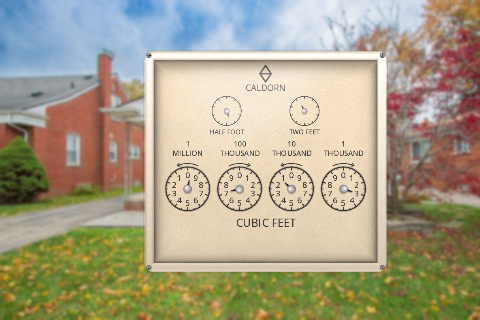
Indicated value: 971300 ft³
